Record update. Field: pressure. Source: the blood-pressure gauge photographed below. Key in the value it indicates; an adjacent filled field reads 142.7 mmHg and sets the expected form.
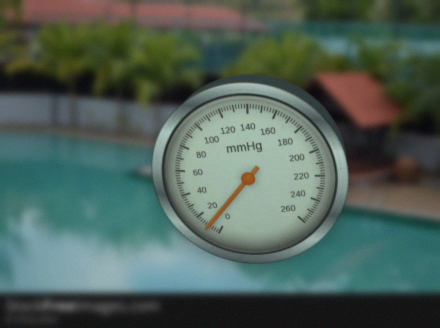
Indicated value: 10 mmHg
